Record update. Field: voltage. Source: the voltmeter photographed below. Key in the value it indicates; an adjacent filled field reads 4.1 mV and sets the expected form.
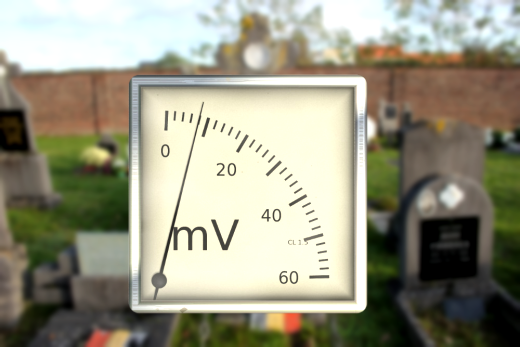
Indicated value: 8 mV
